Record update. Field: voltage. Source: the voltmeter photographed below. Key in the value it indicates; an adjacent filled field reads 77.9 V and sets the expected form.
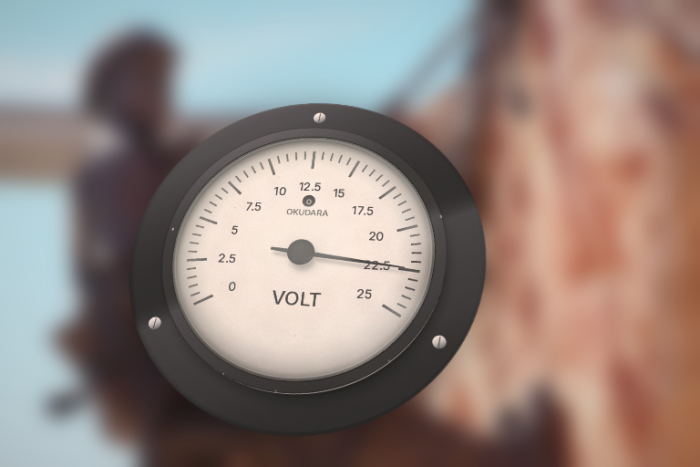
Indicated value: 22.5 V
